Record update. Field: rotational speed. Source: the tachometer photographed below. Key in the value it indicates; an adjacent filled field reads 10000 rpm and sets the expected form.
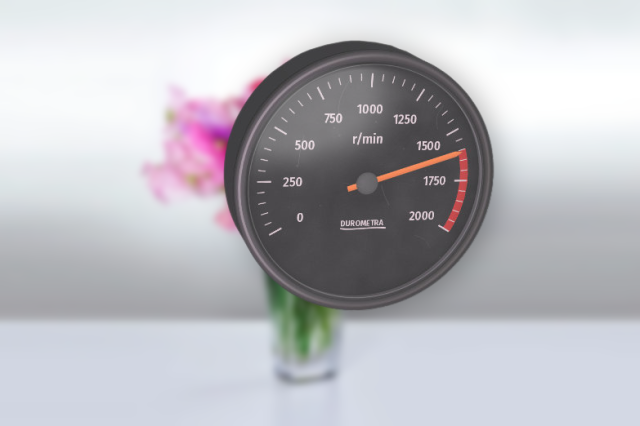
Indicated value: 1600 rpm
